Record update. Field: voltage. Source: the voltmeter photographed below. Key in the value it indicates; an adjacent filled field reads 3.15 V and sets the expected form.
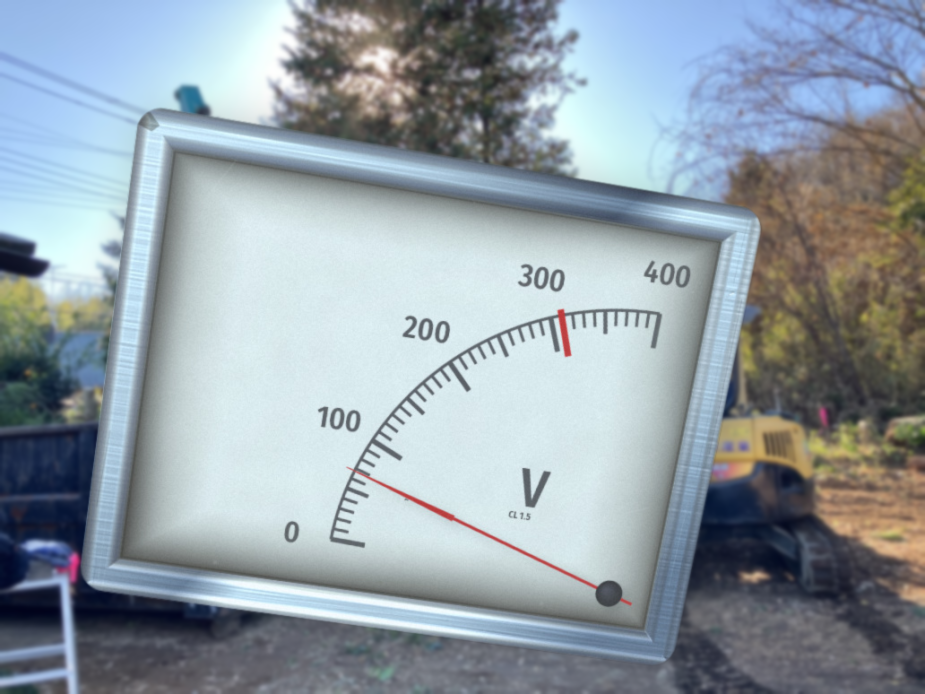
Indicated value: 70 V
